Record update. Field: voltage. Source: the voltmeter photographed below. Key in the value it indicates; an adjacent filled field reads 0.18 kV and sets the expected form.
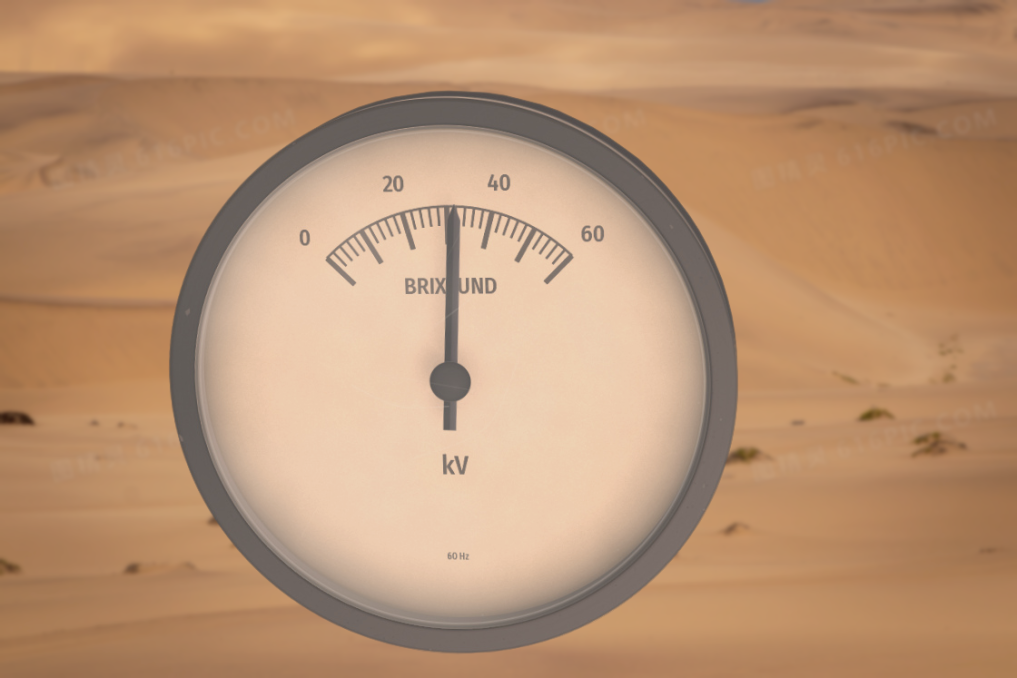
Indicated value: 32 kV
